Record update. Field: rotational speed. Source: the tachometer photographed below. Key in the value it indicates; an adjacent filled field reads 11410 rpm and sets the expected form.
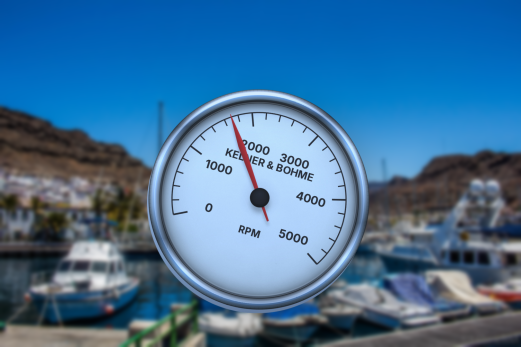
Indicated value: 1700 rpm
